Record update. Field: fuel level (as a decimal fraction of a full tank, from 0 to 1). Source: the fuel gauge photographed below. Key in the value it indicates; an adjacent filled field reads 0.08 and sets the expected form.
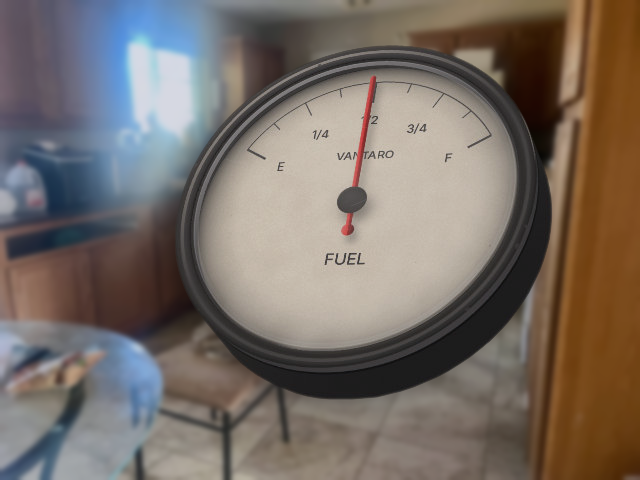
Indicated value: 0.5
